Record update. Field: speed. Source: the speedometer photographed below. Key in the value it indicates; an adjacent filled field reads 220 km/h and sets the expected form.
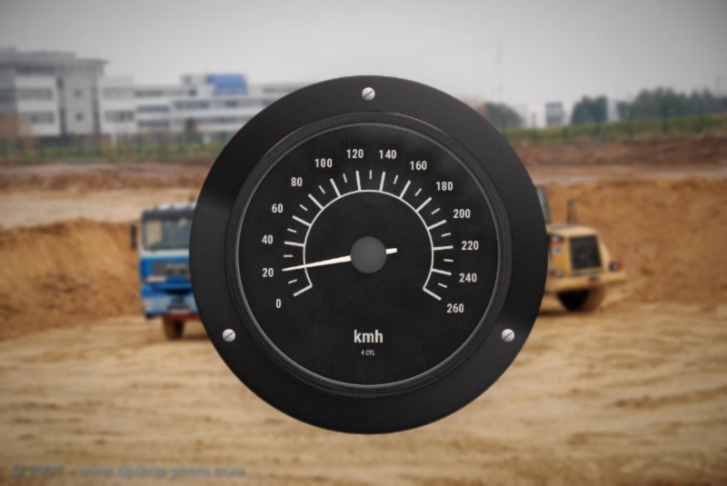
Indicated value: 20 km/h
